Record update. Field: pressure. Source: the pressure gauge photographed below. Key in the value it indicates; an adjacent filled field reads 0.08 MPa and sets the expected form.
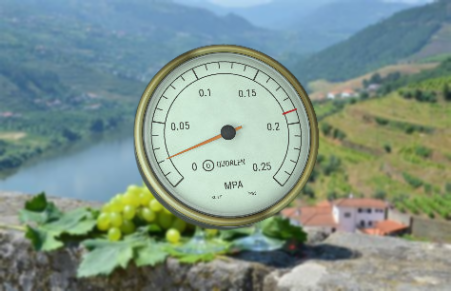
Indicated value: 0.02 MPa
